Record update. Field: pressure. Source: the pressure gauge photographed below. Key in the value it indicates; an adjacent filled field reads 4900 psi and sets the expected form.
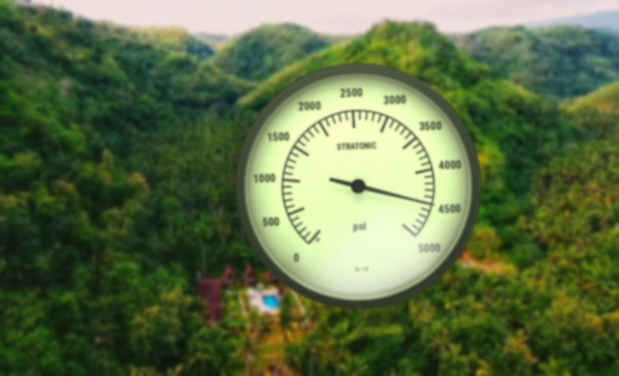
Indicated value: 4500 psi
